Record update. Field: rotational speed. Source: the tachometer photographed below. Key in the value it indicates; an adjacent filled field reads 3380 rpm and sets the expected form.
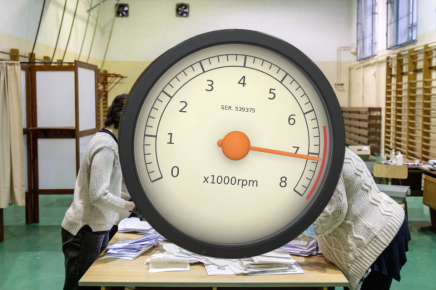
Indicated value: 7100 rpm
